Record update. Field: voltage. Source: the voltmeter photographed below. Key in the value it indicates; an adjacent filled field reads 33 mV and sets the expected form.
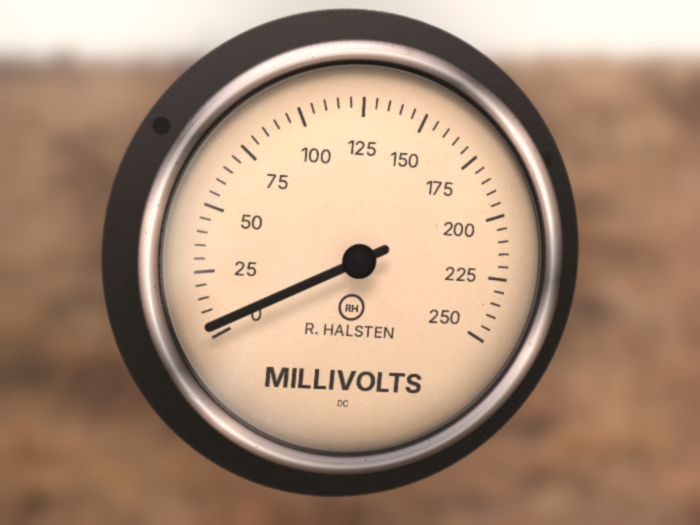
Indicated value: 5 mV
